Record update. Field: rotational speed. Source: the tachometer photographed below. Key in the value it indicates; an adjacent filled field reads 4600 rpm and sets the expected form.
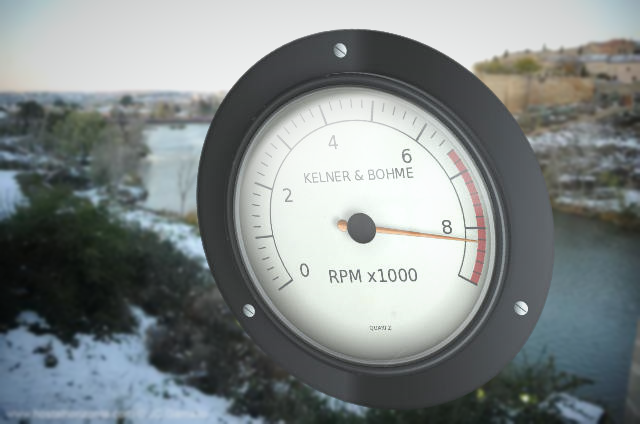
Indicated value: 8200 rpm
